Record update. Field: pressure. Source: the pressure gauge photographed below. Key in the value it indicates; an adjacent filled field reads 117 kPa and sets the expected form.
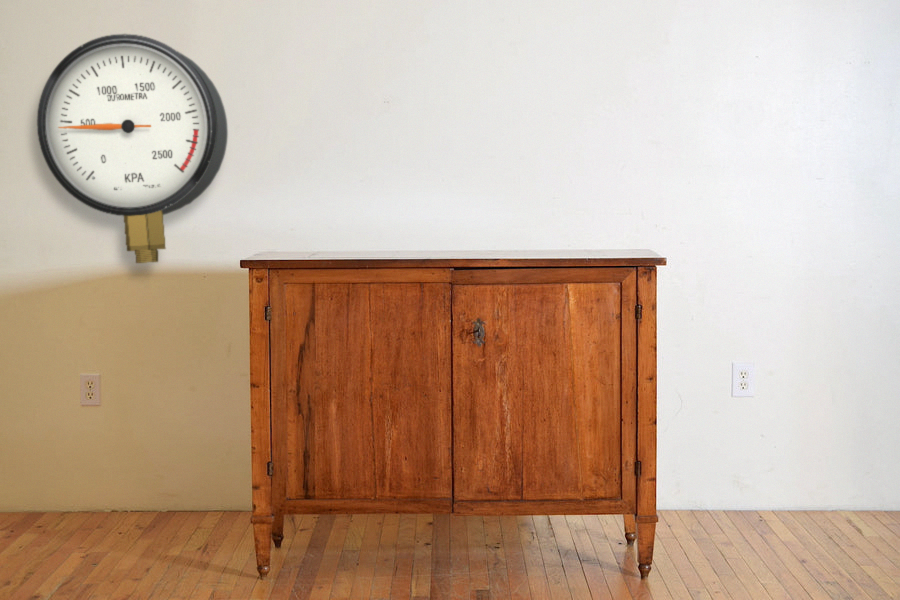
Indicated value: 450 kPa
